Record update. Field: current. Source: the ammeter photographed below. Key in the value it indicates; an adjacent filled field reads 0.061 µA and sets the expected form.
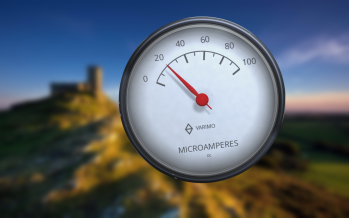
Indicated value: 20 µA
